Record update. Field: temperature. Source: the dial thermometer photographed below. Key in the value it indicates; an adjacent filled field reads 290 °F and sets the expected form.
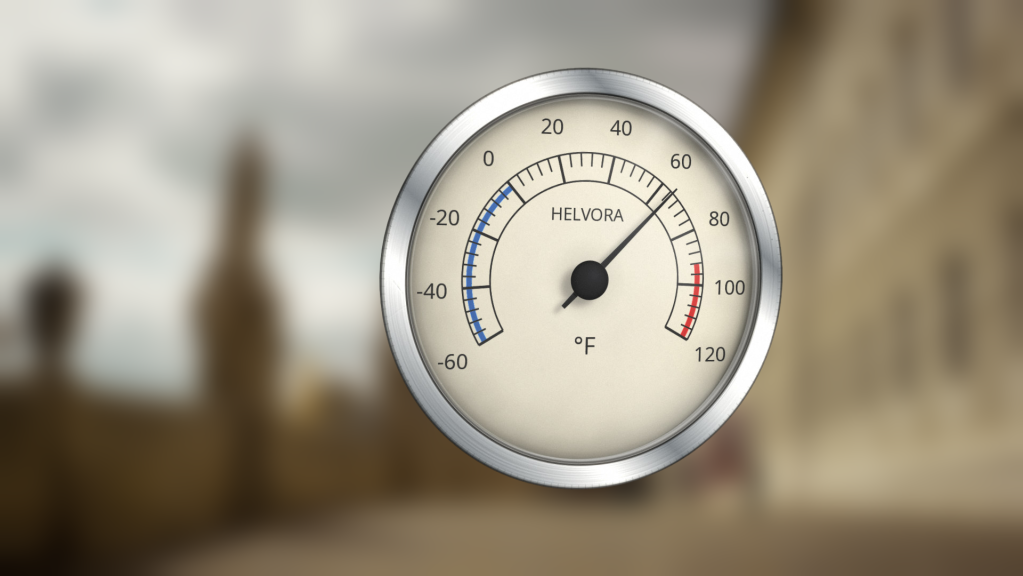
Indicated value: 64 °F
